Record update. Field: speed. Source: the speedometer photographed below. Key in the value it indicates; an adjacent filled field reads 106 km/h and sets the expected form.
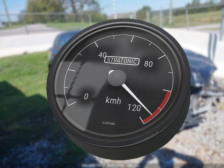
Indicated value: 115 km/h
